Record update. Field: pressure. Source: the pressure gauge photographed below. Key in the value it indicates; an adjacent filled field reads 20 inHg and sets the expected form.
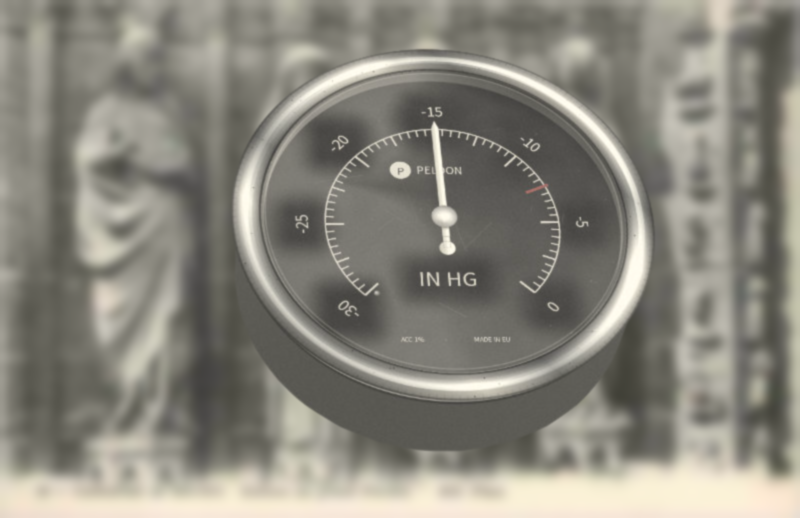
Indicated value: -15 inHg
